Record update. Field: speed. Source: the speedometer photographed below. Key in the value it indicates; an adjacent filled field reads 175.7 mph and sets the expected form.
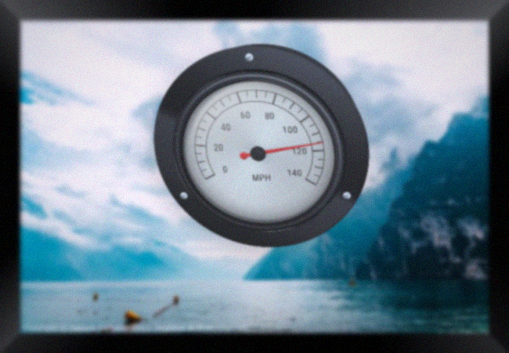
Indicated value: 115 mph
